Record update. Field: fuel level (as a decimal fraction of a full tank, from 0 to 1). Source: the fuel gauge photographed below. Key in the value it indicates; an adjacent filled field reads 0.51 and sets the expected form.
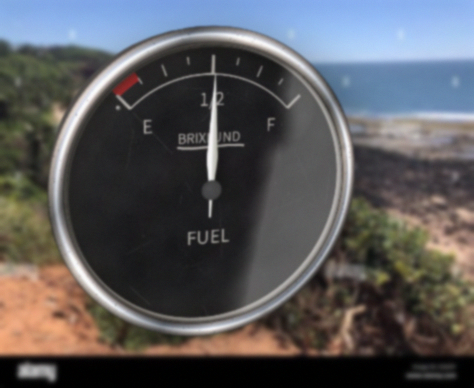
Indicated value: 0.5
